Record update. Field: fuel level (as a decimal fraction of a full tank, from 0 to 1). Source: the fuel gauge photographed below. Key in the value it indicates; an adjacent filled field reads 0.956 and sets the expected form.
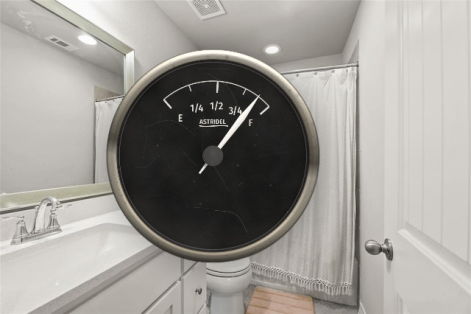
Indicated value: 0.875
